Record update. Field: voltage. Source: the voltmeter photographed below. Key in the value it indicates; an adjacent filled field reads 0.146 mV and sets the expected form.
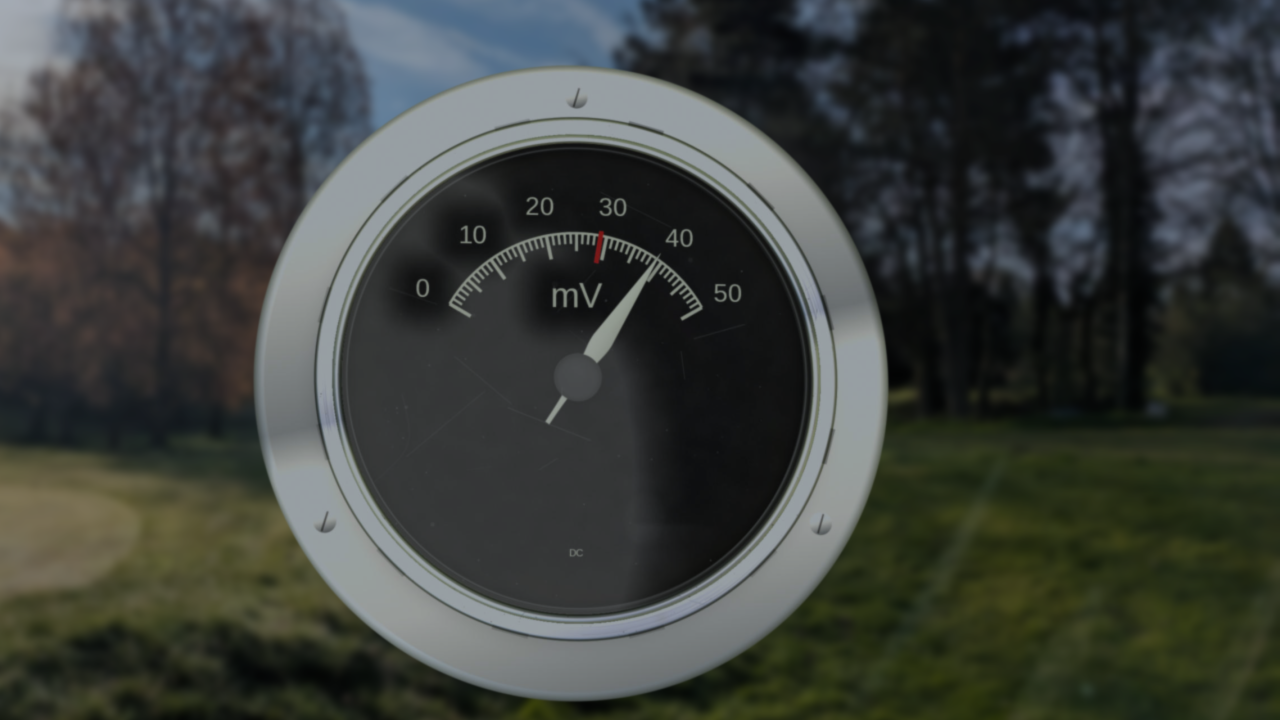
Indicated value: 39 mV
